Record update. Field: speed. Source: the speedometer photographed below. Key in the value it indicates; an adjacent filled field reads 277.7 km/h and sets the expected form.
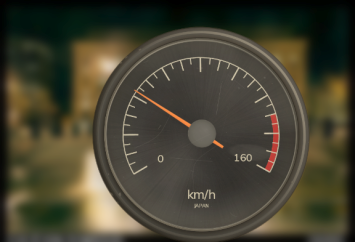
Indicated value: 42.5 km/h
